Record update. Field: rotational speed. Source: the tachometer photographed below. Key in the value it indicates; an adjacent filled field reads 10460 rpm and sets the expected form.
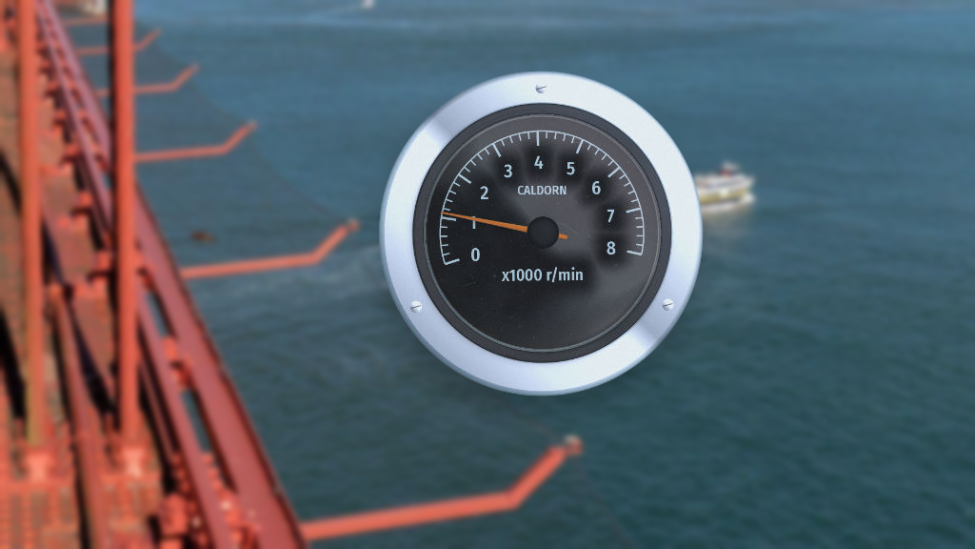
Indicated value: 1100 rpm
